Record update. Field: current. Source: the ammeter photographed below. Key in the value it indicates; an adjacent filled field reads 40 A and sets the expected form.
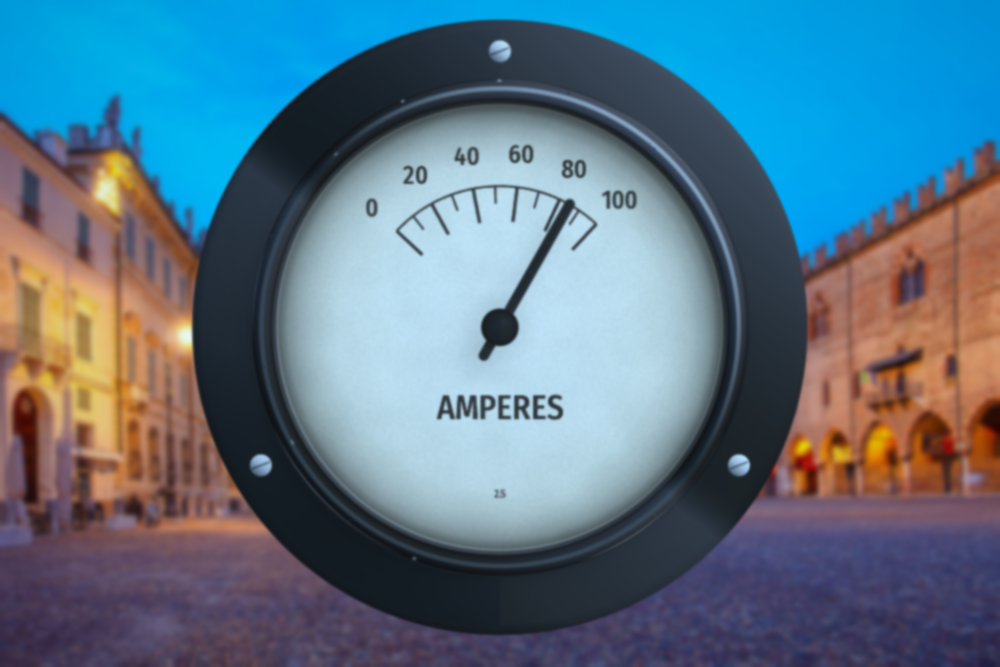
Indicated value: 85 A
